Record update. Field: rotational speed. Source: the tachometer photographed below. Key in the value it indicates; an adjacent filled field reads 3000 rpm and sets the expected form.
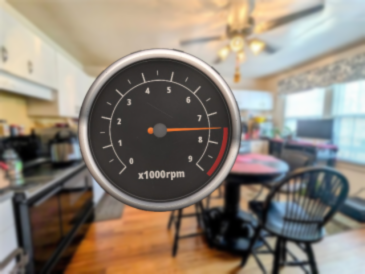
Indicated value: 7500 rpm
